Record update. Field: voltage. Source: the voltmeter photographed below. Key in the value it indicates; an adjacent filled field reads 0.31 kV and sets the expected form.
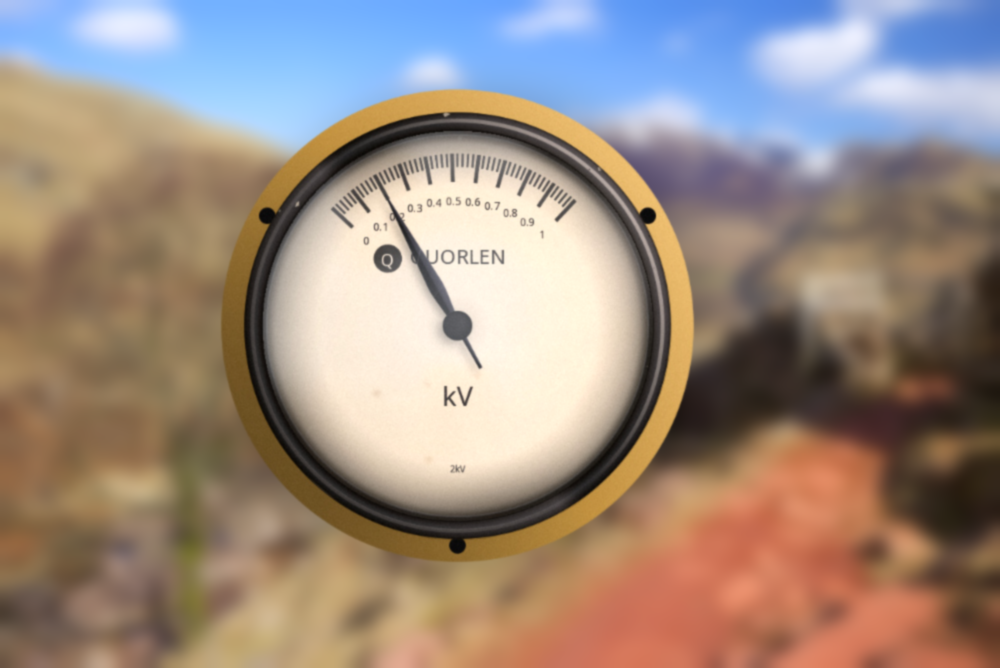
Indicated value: 0.2 kV
